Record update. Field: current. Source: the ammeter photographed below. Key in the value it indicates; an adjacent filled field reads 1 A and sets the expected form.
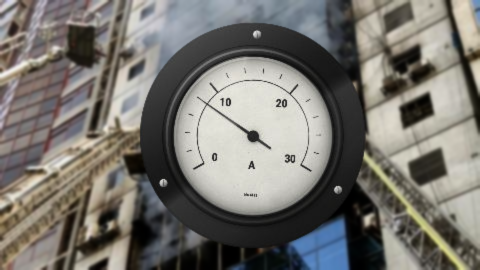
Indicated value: 8 A
